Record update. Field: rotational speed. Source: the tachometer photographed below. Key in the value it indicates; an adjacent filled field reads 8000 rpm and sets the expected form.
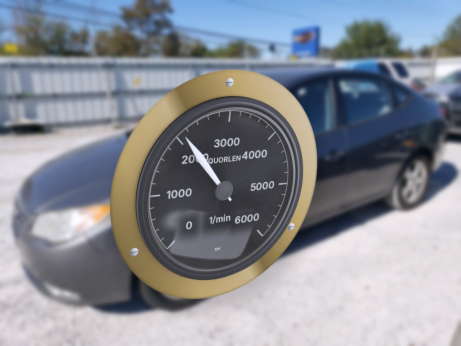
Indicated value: 2100 rpm
